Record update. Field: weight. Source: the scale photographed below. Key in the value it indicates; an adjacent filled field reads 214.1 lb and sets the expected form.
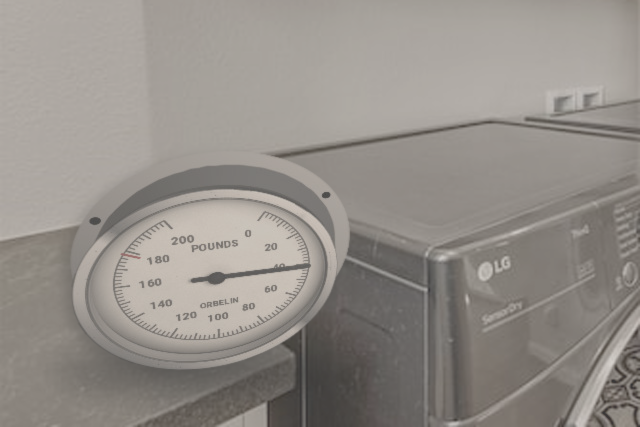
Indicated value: 40 lb
